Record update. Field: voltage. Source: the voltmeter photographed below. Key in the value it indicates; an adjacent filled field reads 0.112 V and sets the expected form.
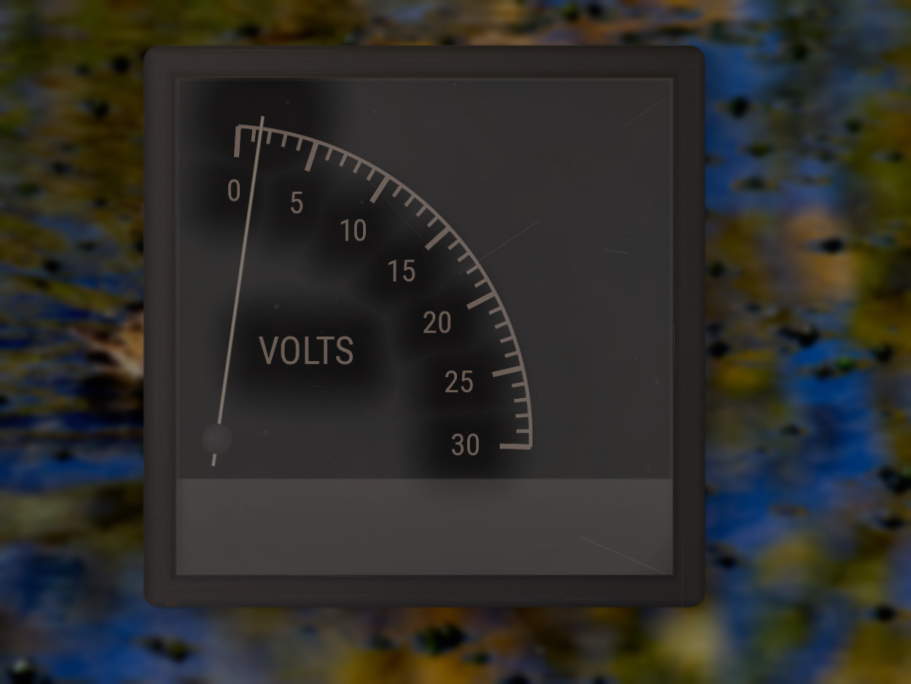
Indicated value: 1.5 V
